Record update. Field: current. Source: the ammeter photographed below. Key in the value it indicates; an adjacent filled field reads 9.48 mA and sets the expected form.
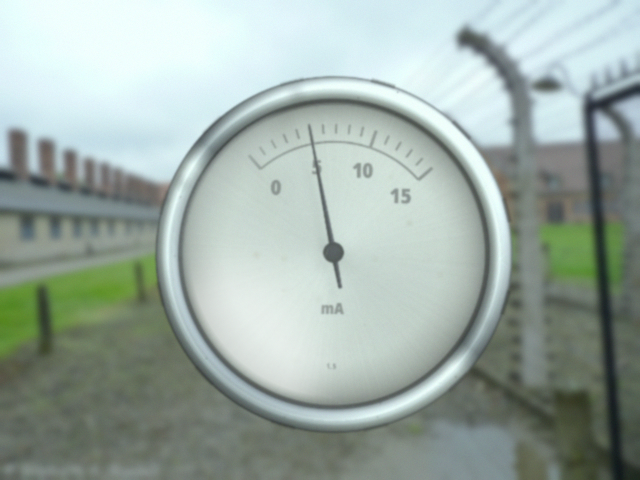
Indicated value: 5 mA
